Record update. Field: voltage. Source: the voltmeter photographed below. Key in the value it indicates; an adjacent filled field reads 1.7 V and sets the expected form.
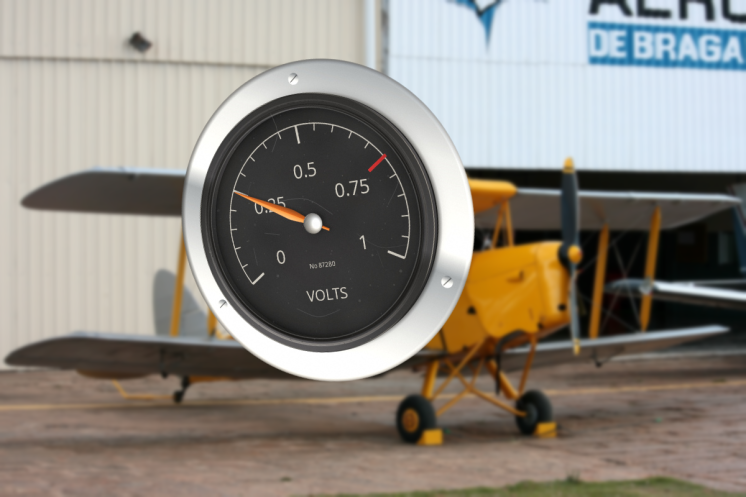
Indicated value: 0.25 V
